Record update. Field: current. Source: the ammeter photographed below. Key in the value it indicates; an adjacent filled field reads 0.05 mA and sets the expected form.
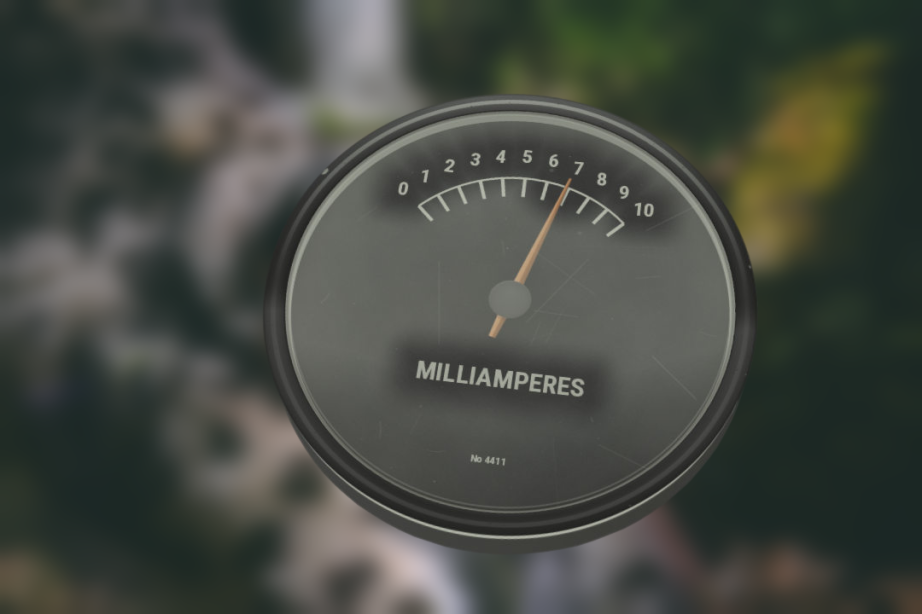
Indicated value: 7 mA
